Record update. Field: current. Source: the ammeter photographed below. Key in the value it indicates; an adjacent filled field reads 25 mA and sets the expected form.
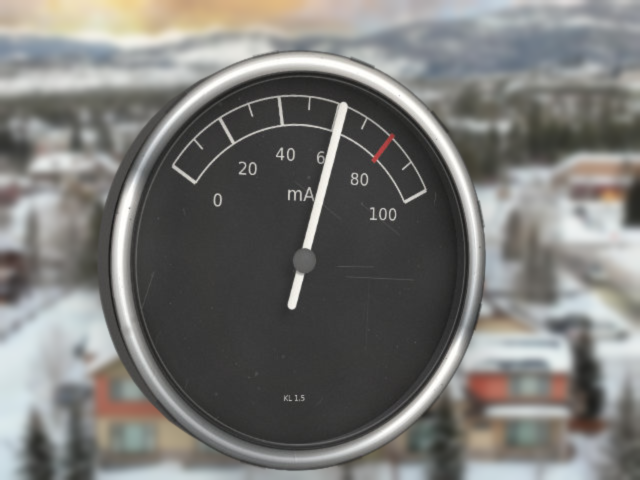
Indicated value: 60 mA
